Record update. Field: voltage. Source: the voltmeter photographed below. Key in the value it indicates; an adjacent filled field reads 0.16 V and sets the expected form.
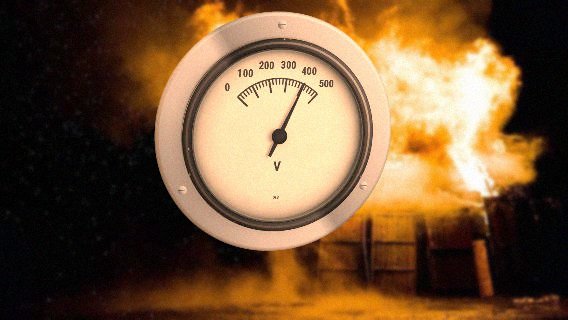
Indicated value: 400 V
